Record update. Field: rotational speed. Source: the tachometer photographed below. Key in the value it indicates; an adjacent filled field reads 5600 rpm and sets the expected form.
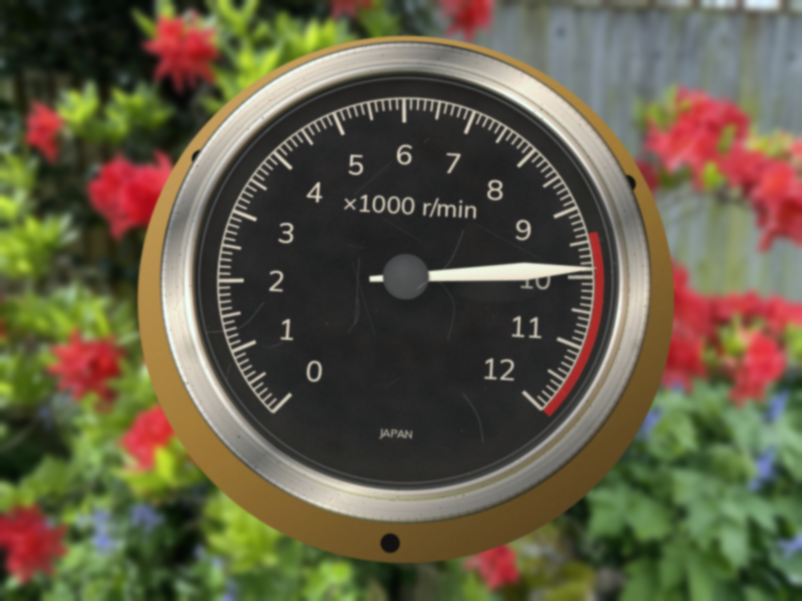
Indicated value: 9900 rpm
